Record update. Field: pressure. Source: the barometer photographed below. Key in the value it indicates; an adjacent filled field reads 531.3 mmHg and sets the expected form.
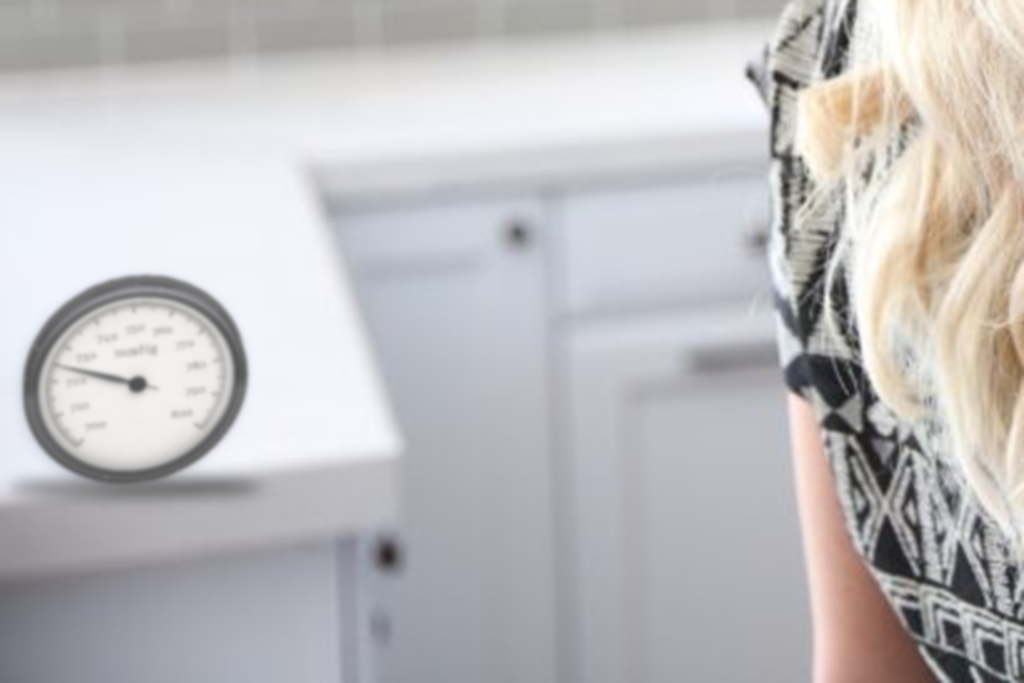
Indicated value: 725 mmHg
